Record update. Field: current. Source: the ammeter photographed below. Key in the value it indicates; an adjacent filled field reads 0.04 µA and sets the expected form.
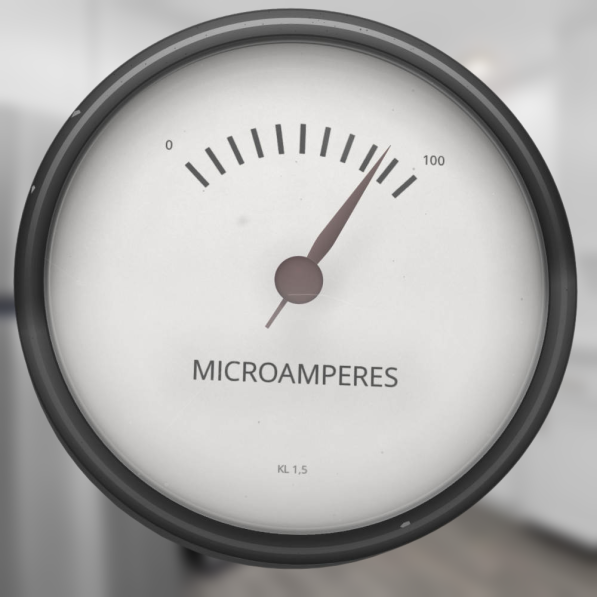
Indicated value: 85 µA
